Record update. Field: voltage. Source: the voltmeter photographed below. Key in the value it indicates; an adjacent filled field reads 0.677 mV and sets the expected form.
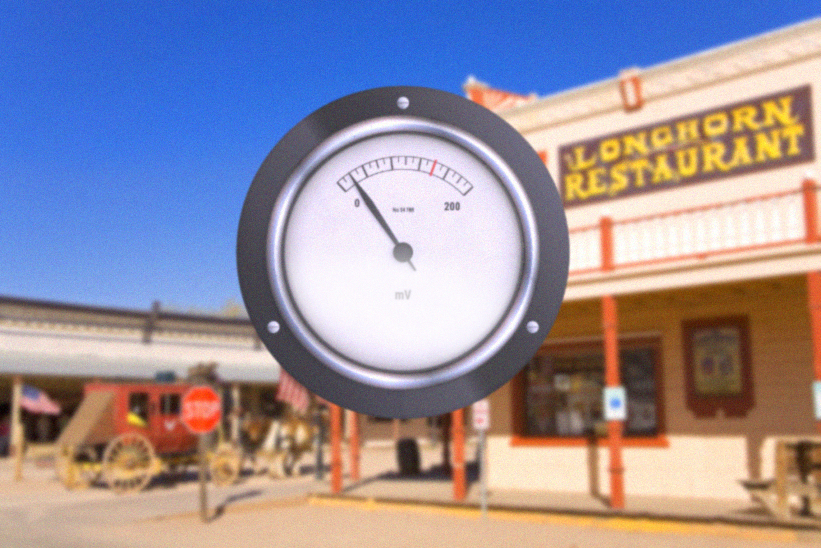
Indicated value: 20 mV
